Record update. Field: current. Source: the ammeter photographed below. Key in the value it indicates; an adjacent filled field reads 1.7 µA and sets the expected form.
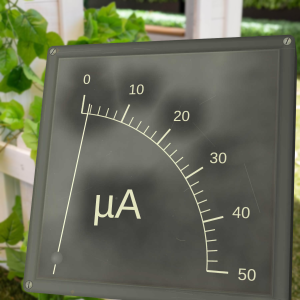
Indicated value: 2 µA
